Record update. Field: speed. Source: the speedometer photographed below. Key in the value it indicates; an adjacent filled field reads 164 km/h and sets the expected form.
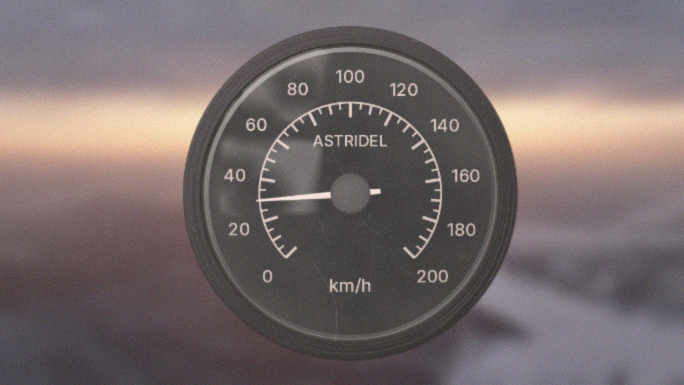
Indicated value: 30 km/h
